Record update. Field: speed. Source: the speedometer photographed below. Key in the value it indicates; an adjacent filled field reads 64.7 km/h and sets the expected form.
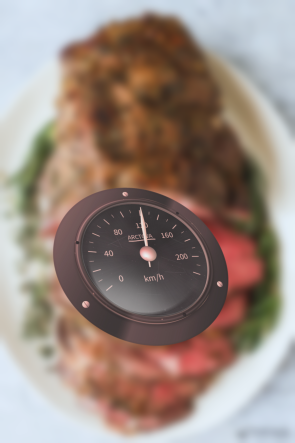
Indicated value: 120 km/h
